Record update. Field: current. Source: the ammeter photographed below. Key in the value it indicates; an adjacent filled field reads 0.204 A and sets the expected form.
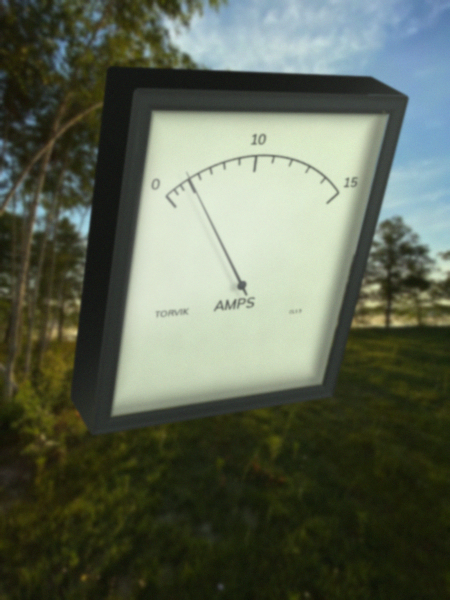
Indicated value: 5 A
